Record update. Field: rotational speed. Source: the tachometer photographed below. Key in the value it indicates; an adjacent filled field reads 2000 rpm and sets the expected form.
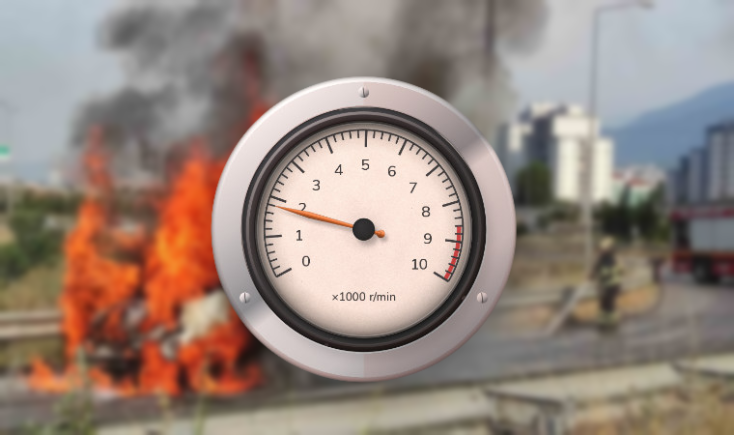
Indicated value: 1800 rpm
